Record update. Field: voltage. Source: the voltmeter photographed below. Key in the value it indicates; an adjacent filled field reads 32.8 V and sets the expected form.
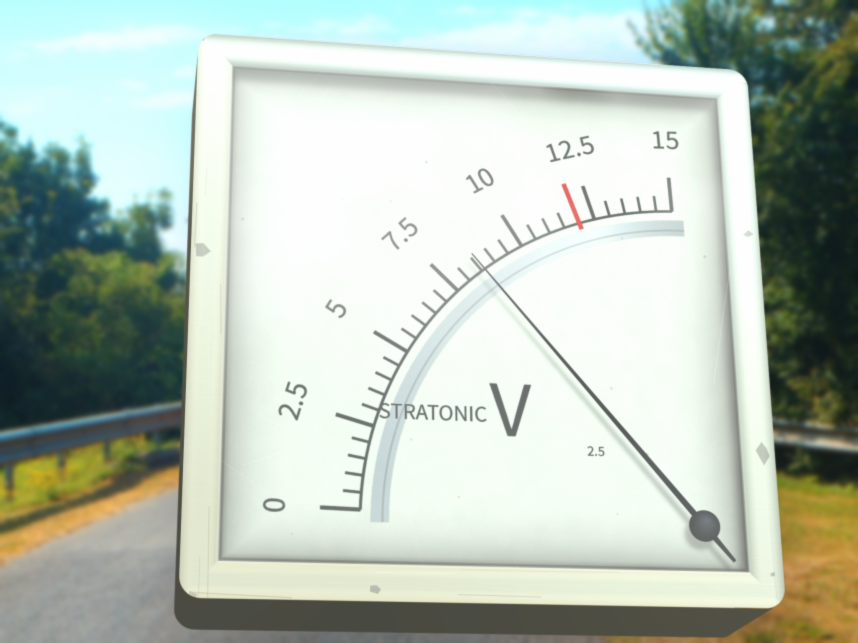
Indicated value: 8.5 V
